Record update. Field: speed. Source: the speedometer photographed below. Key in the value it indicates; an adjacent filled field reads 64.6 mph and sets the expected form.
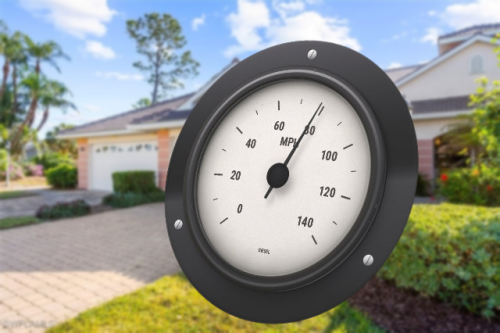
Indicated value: 80 mph
